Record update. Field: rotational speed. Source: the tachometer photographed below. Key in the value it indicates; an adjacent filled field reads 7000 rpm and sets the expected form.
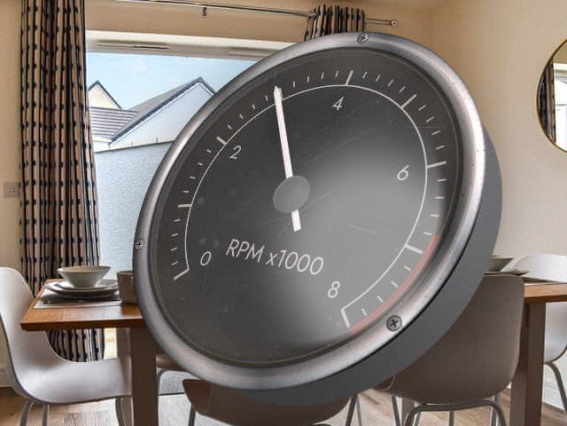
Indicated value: 3000 rpm
